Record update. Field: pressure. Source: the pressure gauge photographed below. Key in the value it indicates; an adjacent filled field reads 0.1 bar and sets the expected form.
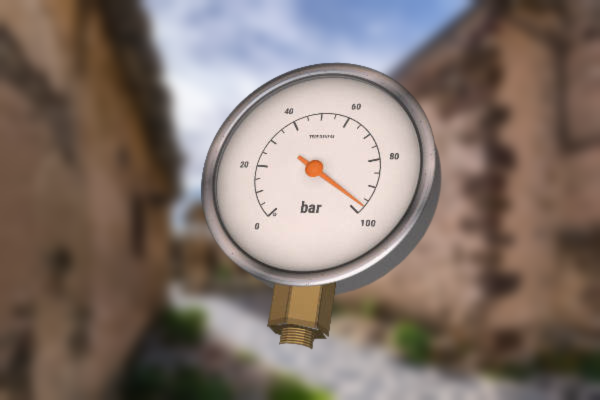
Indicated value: 97.5 bar
